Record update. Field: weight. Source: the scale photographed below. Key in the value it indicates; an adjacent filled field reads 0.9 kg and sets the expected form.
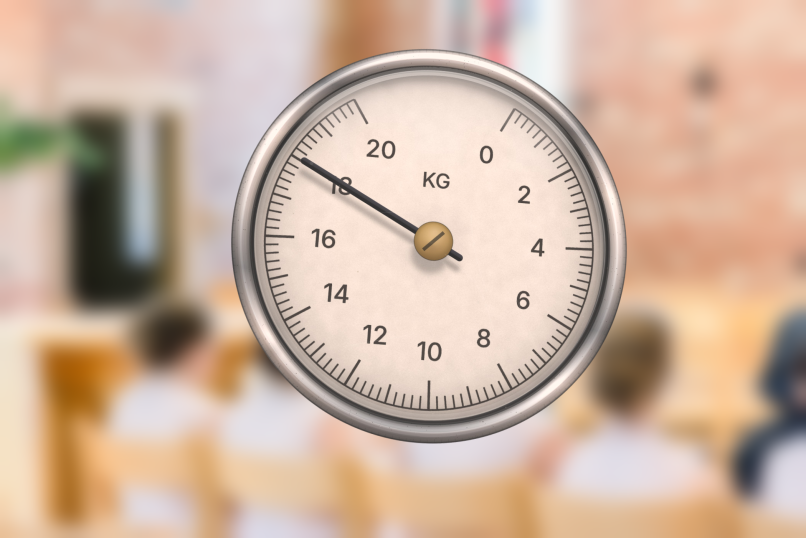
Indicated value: 18 kg
